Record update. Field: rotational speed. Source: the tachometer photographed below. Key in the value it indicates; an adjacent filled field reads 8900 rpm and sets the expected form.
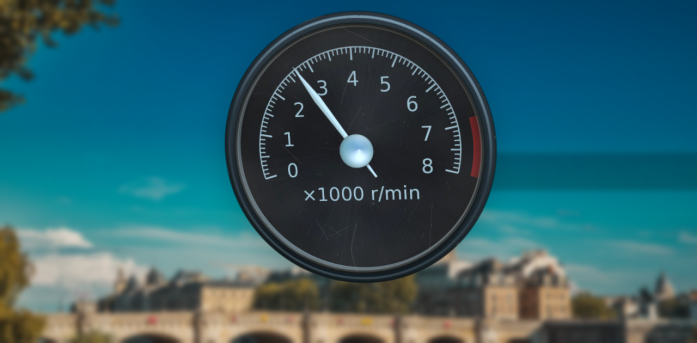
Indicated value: 2700 rpm
